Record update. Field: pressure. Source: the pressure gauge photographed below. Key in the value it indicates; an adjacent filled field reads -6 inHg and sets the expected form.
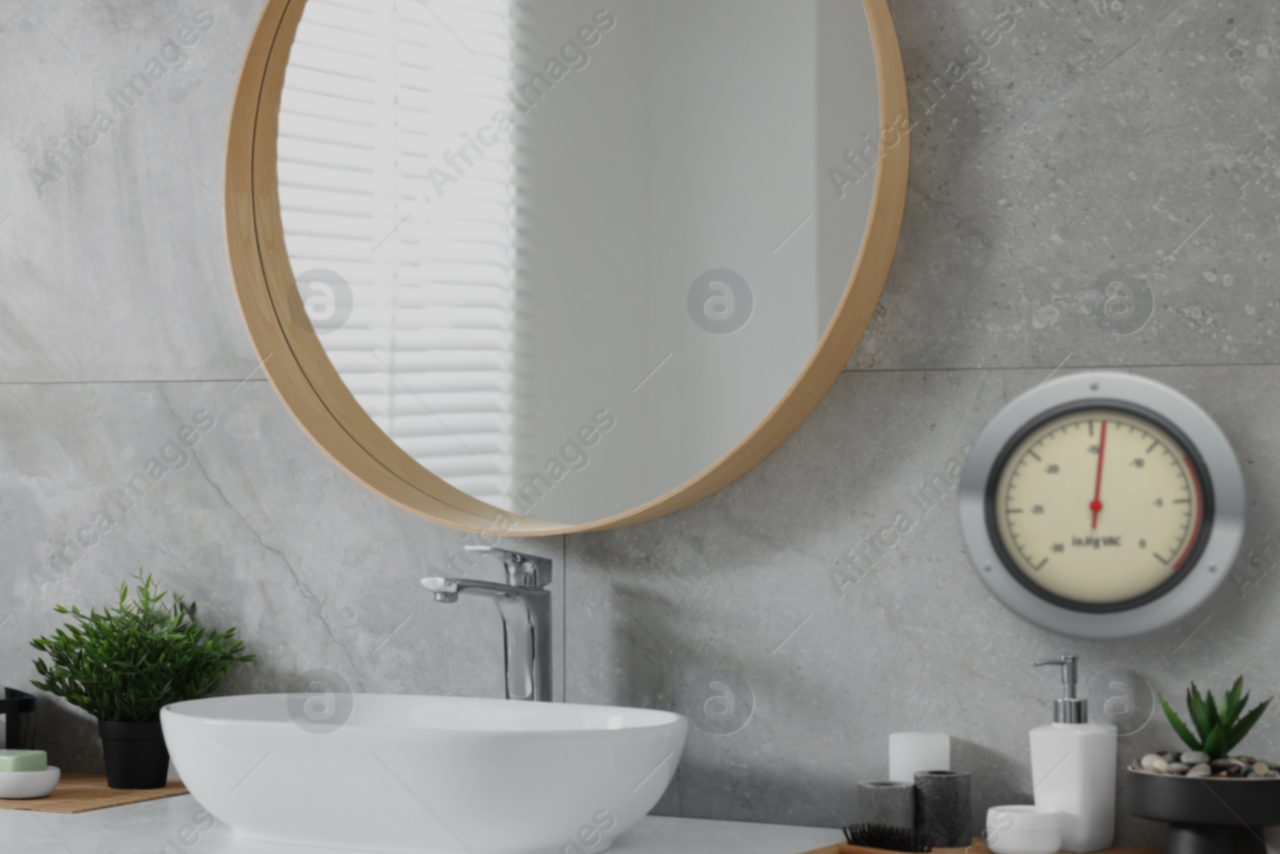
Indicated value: -14 inHg
